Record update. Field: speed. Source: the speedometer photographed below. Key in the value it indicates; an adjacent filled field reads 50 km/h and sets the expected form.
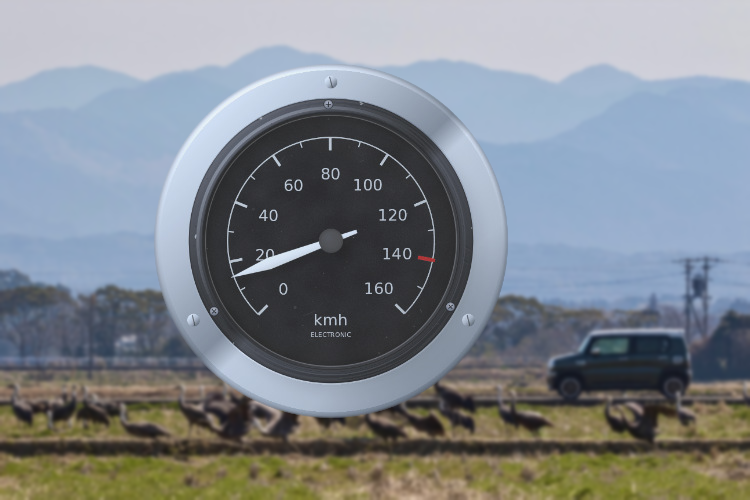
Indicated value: 15 km/h
